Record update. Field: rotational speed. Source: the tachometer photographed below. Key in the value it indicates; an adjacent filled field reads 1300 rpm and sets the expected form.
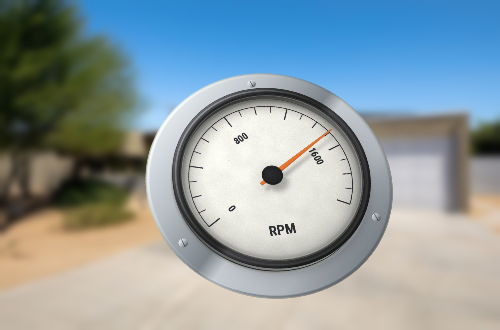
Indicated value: 1500 rpm
